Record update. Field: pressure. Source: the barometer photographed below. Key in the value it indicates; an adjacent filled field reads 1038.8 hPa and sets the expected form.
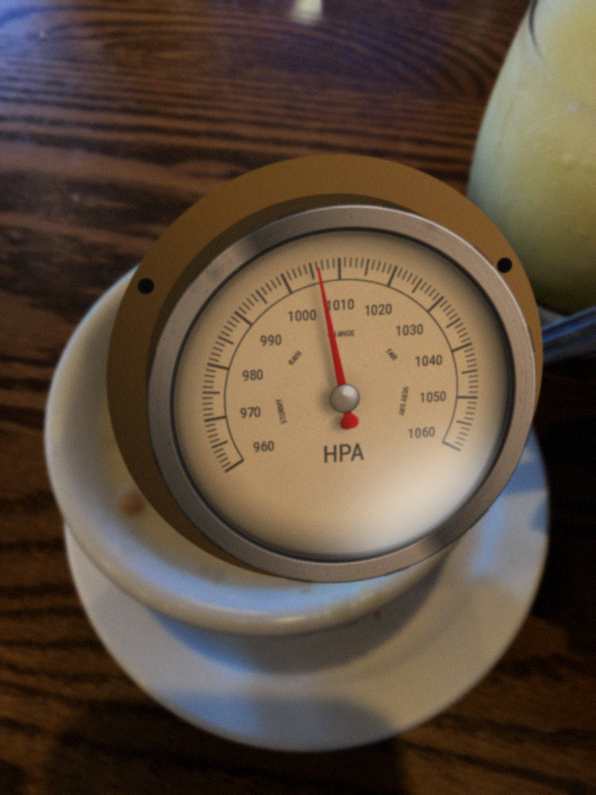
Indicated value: 1006 hPa
